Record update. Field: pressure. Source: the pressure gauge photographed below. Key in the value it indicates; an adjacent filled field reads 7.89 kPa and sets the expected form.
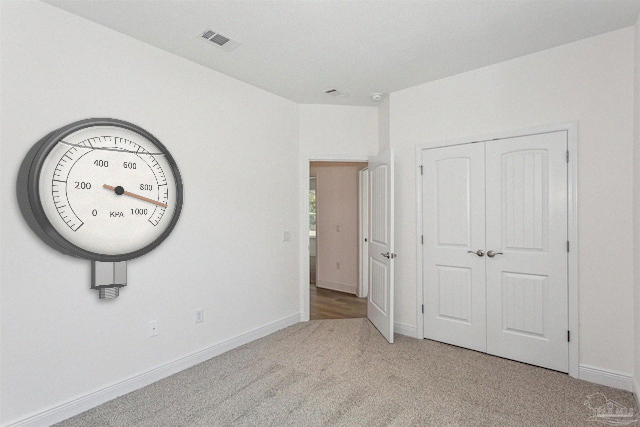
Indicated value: 900 kPa
